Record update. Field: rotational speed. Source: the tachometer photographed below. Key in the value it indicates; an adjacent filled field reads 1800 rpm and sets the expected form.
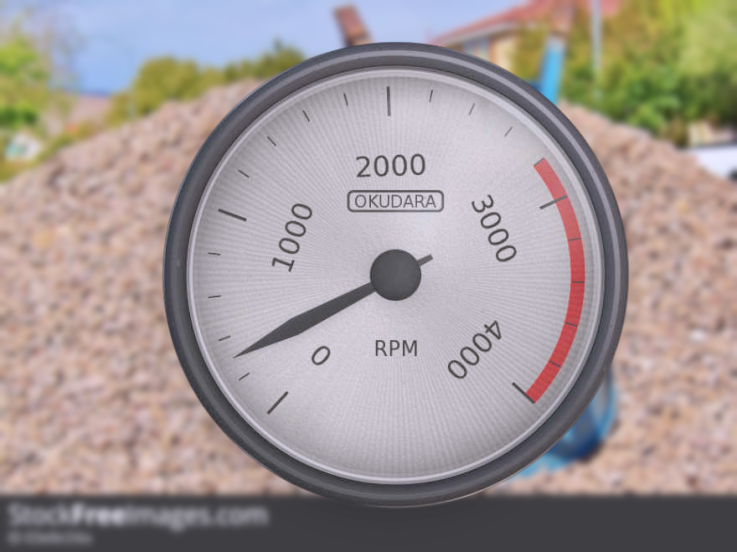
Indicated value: 300 rpm
